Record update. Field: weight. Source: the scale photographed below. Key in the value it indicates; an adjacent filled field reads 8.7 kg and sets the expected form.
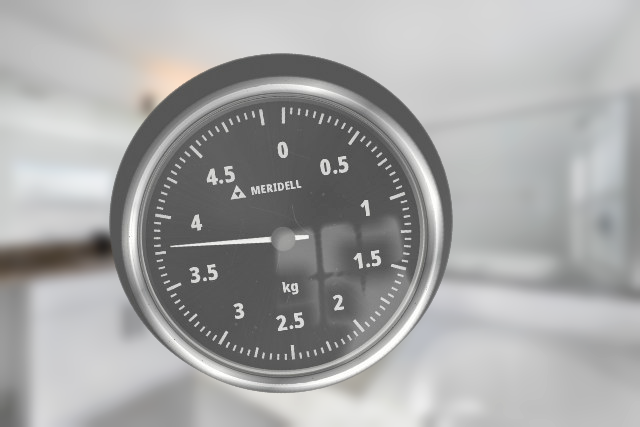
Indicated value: 3.8 kg
